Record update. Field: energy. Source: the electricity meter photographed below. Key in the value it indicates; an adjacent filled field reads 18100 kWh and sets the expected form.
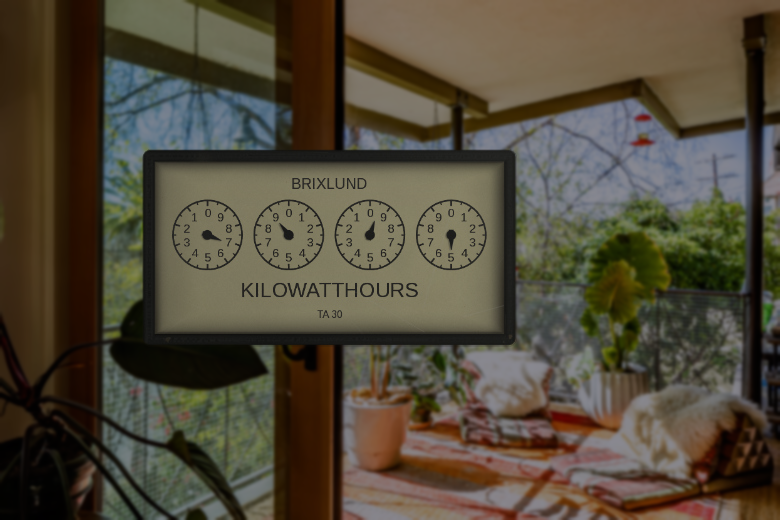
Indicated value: 6895 kWh
